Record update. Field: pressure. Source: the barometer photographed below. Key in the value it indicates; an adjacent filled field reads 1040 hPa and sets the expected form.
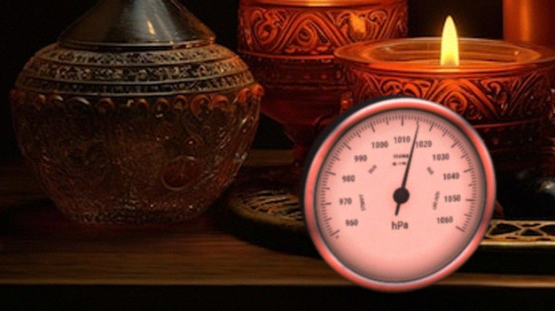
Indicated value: 1015 hPa
